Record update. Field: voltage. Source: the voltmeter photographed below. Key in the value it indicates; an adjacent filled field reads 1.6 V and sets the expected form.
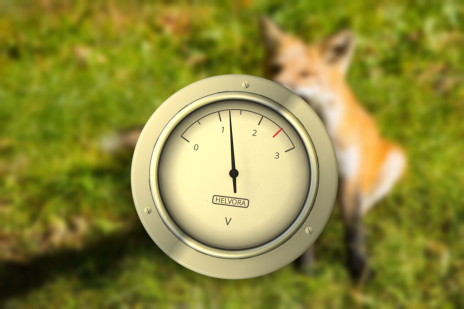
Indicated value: 1.25 V
